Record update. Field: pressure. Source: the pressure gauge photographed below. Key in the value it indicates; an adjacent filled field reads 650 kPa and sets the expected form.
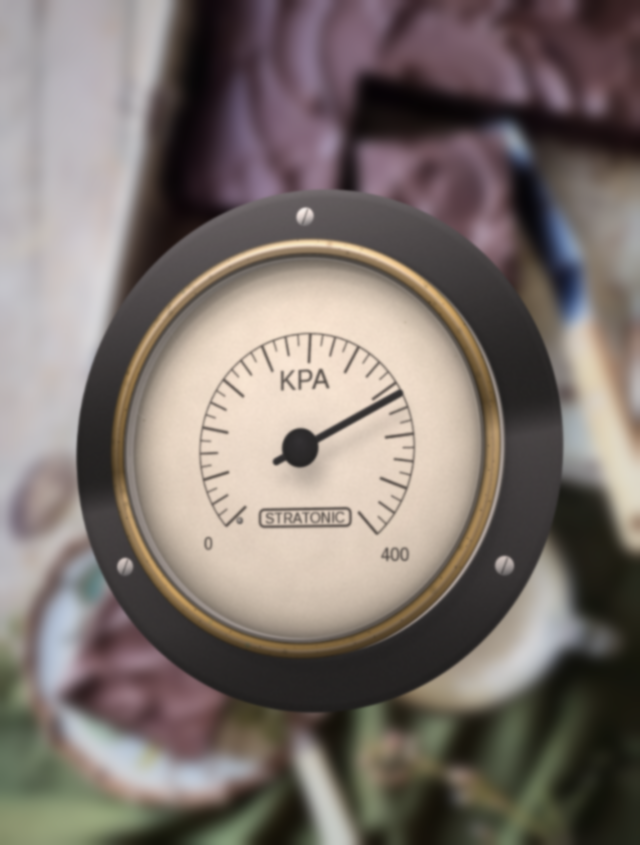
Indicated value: 290 kPa
